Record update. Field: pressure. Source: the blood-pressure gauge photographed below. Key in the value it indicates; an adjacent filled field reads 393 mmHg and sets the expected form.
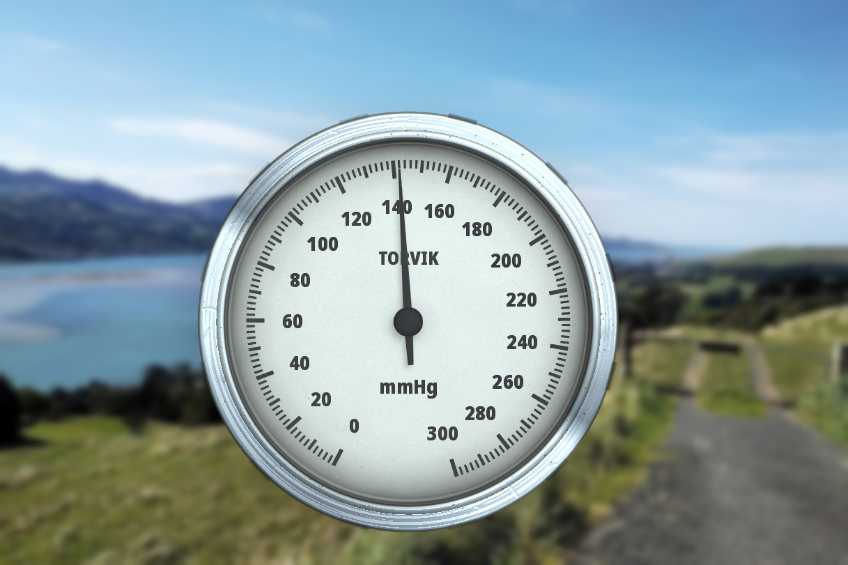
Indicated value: 142 mmHg
